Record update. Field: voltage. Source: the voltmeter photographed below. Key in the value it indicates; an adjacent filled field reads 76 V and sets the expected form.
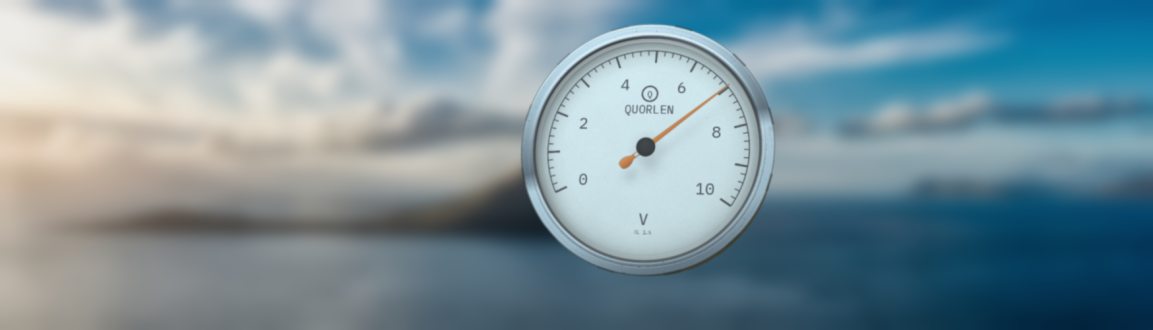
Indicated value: 7 V
